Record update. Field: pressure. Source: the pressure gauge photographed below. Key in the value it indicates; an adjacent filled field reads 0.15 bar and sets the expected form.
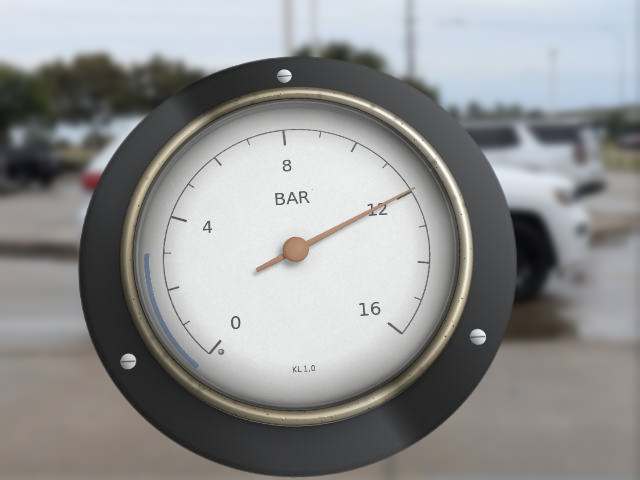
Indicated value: 12 bar
